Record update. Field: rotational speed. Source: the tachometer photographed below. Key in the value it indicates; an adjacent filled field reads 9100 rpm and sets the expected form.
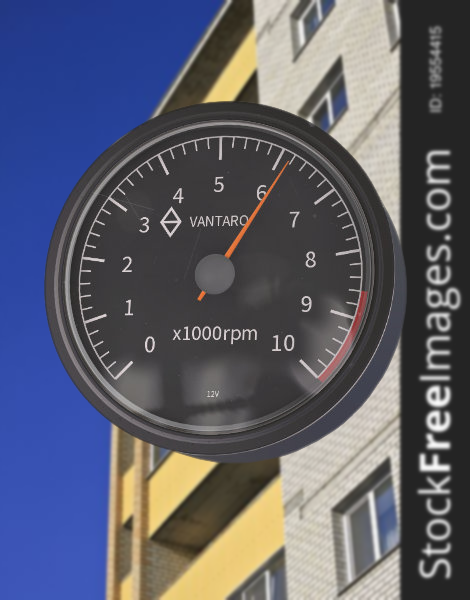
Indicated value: 6200 rpm
